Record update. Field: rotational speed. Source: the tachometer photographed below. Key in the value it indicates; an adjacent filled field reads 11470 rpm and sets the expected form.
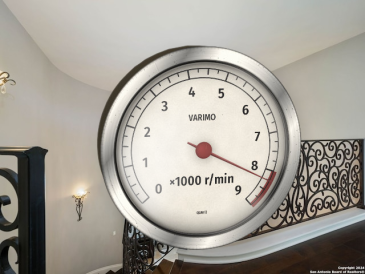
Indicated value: 8250 rpm
